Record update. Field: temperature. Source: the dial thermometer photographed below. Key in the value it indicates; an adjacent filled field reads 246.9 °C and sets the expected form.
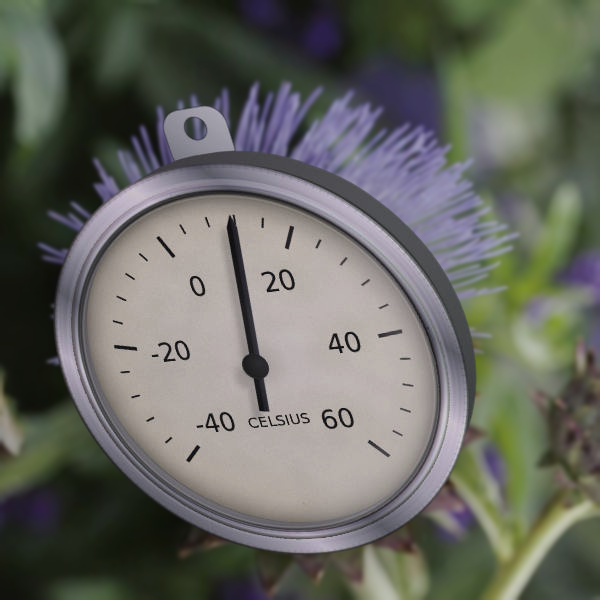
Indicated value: 12 °C
